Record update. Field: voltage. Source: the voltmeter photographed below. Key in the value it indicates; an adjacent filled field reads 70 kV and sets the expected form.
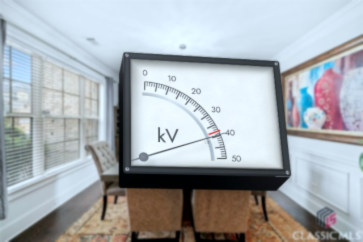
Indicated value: 40 kV
